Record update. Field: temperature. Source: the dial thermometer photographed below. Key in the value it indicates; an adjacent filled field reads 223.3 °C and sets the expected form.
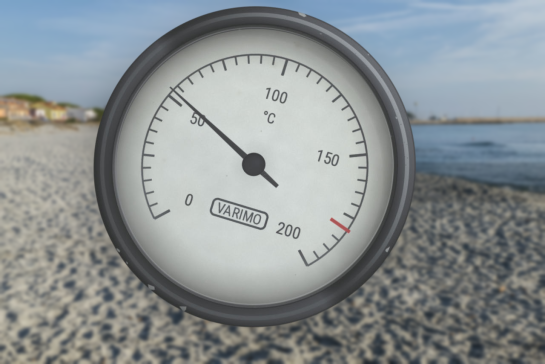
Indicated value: 52.5 °C
